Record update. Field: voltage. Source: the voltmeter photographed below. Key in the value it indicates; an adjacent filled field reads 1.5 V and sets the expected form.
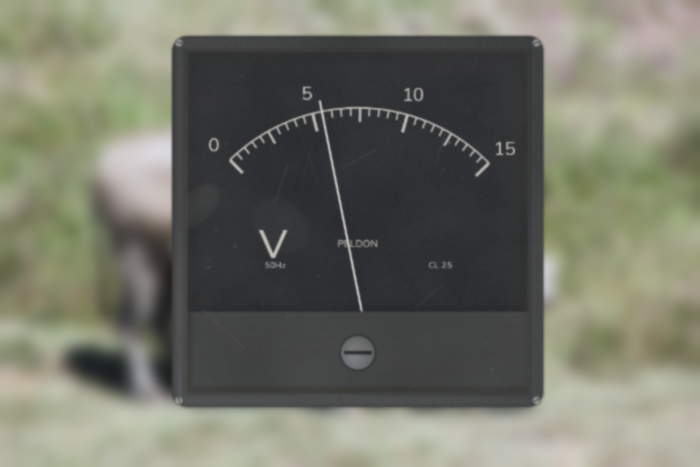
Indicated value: 5.5 V
